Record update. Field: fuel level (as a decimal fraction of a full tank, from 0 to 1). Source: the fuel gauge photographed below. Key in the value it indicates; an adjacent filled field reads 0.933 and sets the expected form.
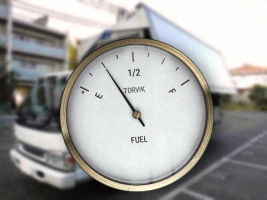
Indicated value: 0.25
